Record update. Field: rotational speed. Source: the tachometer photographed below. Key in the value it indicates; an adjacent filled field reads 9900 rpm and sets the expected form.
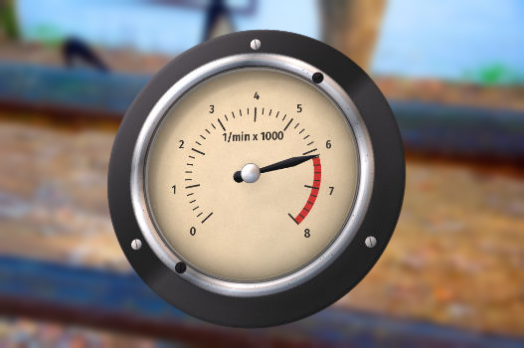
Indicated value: 6200 rpm
